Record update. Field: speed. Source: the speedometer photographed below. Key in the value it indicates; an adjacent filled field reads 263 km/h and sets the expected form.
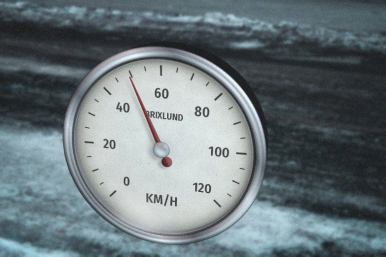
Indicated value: 50 km/h
